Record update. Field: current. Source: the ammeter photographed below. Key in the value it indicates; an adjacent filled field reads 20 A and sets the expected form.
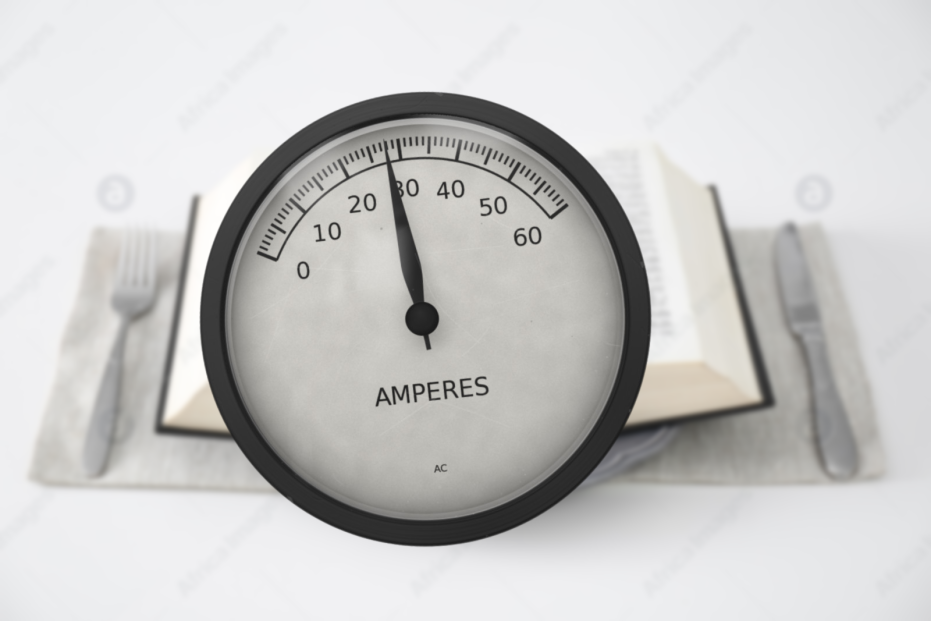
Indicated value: 28 A
